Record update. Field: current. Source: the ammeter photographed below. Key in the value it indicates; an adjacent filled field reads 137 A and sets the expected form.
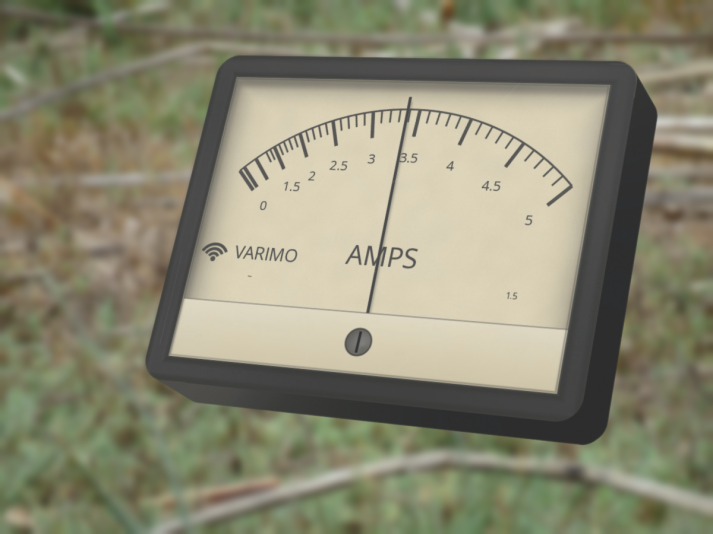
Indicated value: 3.4 A
